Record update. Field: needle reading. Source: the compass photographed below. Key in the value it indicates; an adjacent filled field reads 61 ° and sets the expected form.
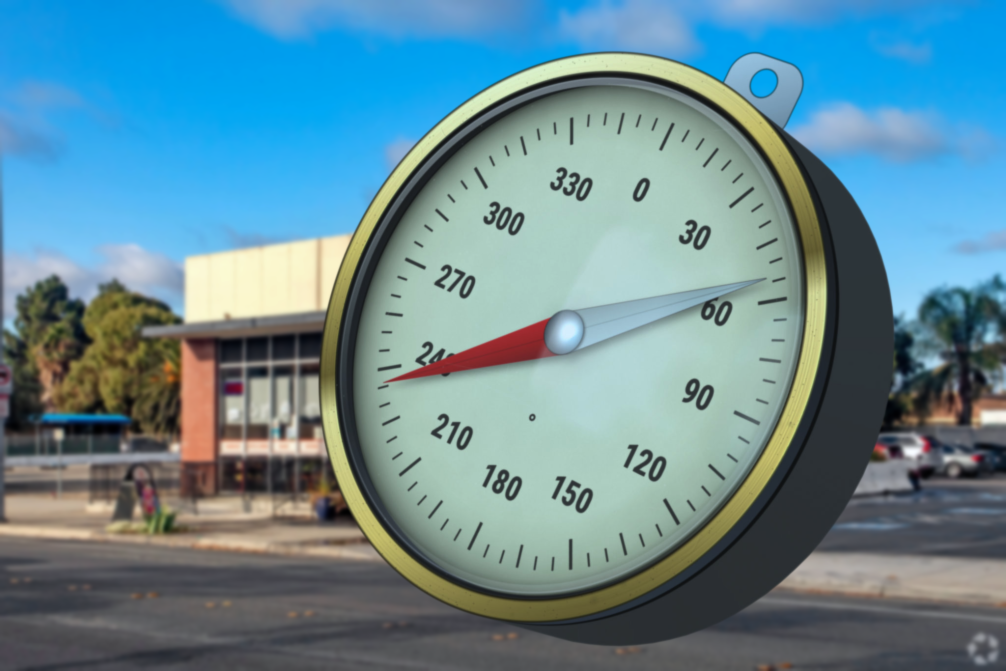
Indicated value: 235 °
